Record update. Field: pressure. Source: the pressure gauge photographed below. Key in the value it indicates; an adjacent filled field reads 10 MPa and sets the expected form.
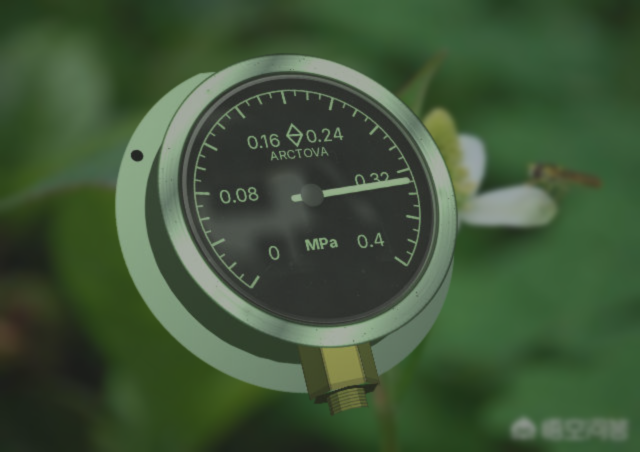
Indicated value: 0.33 MPa
